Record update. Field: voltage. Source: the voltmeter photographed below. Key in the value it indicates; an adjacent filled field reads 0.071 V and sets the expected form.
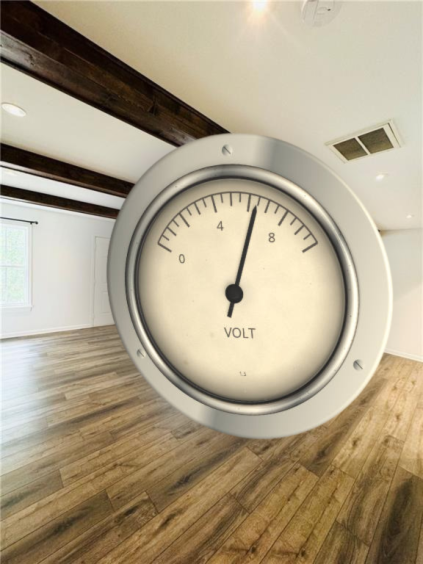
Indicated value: 6.5 V
